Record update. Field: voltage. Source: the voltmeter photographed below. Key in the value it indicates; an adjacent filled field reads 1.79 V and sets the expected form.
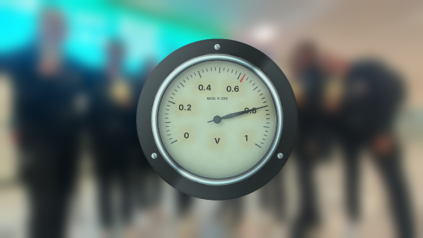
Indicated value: 0.8 V
